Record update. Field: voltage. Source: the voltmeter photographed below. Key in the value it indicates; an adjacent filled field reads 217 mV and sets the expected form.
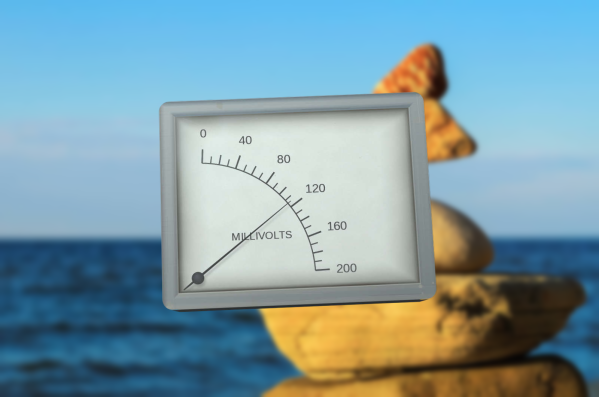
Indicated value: 115 mV
